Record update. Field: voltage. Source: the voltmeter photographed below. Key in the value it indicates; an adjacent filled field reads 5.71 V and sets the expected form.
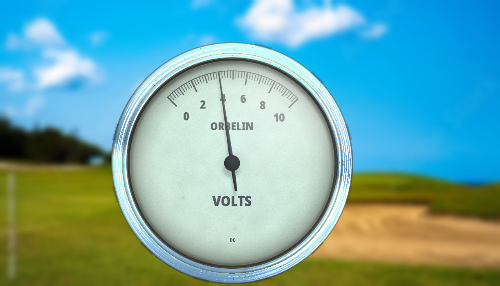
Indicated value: 4 V
